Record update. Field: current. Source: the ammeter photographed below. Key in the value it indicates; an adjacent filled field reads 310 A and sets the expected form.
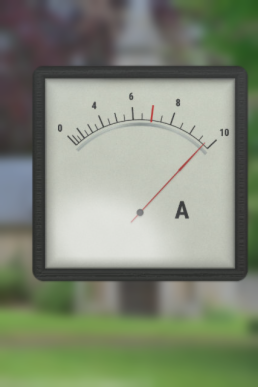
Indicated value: 9.75 A
